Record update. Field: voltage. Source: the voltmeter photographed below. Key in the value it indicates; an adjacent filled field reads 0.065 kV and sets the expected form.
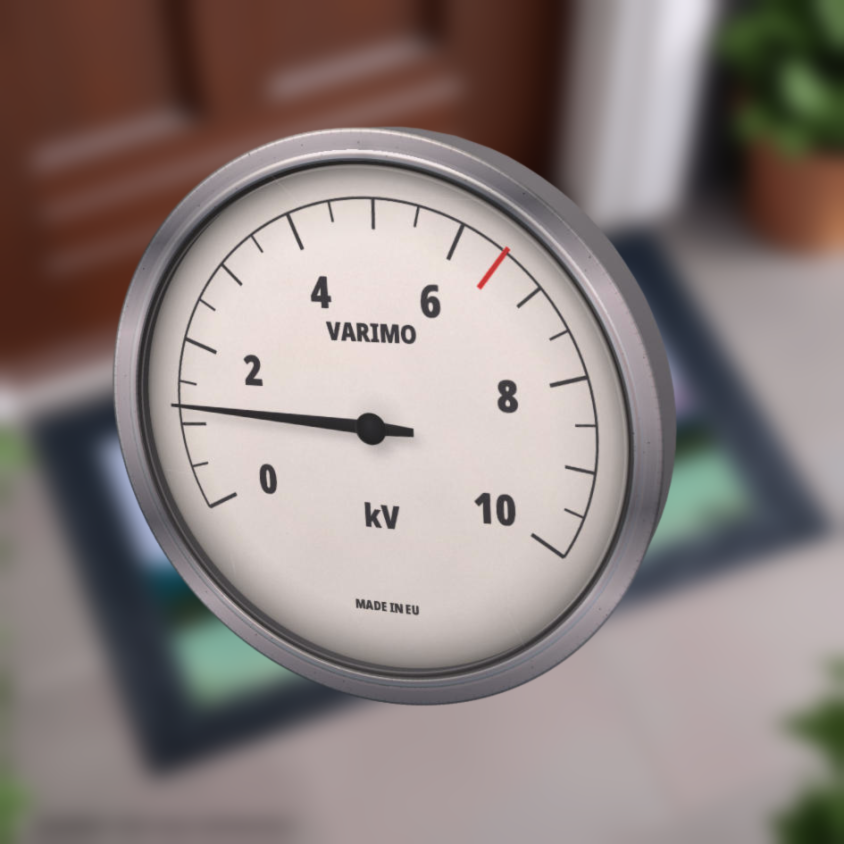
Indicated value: 1.25 kV
